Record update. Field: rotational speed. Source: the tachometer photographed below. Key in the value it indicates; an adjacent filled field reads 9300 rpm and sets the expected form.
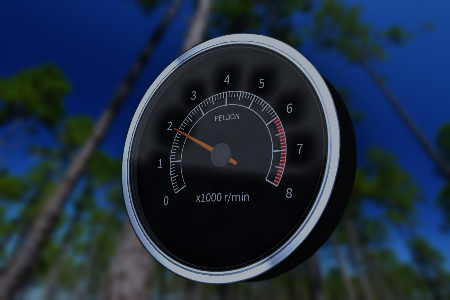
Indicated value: 2000 rpm
